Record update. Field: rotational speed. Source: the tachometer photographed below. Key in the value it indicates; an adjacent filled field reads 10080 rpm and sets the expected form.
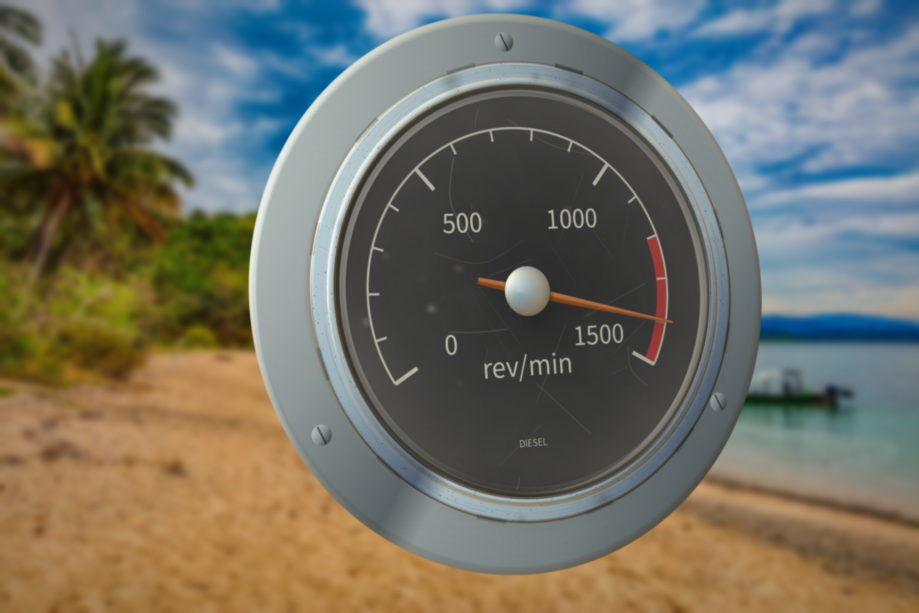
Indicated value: 1400 rpm
